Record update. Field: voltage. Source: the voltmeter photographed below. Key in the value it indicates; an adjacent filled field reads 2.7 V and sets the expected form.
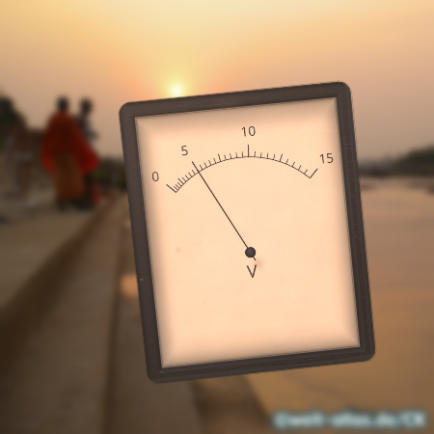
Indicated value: 5 V
